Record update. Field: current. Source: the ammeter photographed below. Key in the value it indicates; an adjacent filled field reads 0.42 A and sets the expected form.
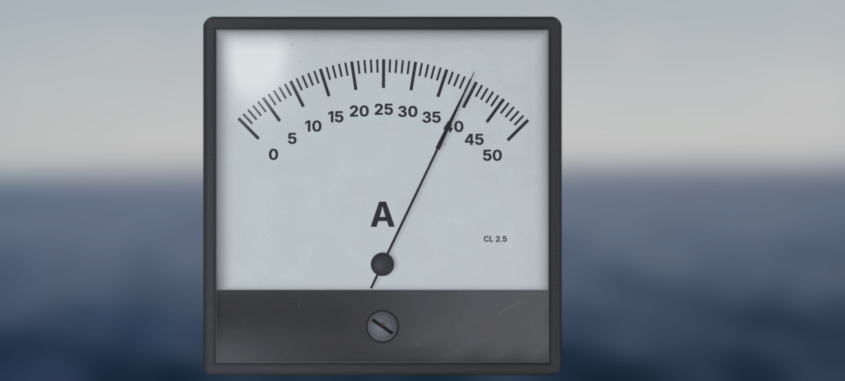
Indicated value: 39 A
